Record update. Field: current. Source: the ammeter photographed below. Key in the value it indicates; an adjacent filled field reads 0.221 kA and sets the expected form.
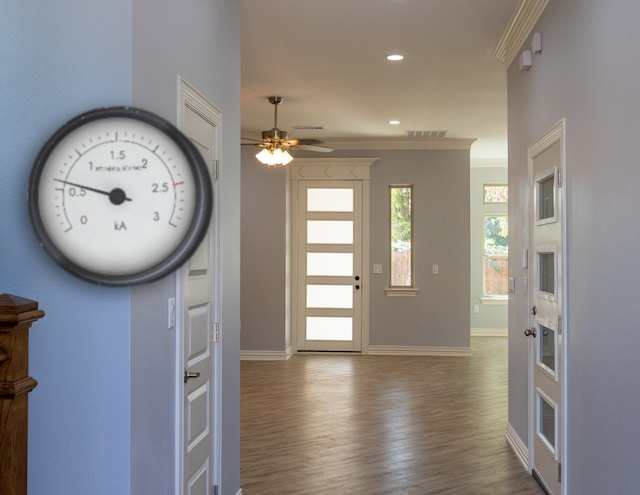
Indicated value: 0.6 kA
